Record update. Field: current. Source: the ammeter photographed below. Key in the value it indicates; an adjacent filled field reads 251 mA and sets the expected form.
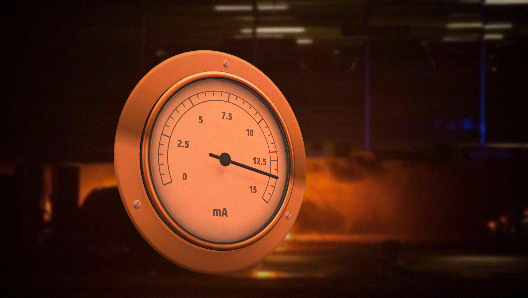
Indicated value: 13.5 mA
